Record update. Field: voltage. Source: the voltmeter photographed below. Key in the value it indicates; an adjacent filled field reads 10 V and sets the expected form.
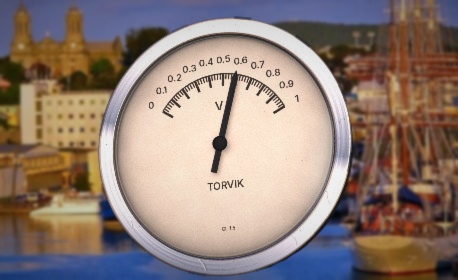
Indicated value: 0.6 V
